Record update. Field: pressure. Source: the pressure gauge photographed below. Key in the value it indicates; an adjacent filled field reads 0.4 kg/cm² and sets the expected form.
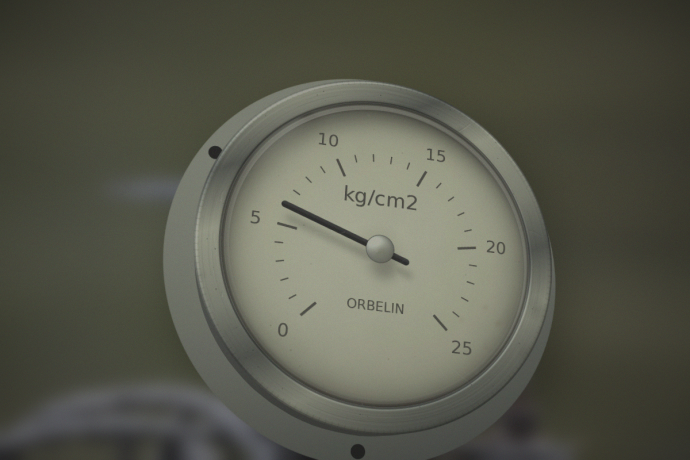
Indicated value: 6 kg/cm²
